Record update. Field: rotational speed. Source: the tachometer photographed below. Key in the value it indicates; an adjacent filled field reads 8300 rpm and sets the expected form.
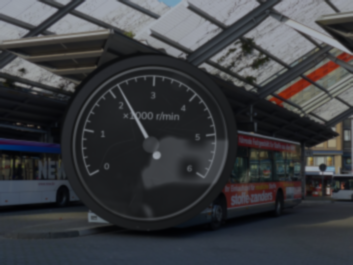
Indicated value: 2200 rpm
